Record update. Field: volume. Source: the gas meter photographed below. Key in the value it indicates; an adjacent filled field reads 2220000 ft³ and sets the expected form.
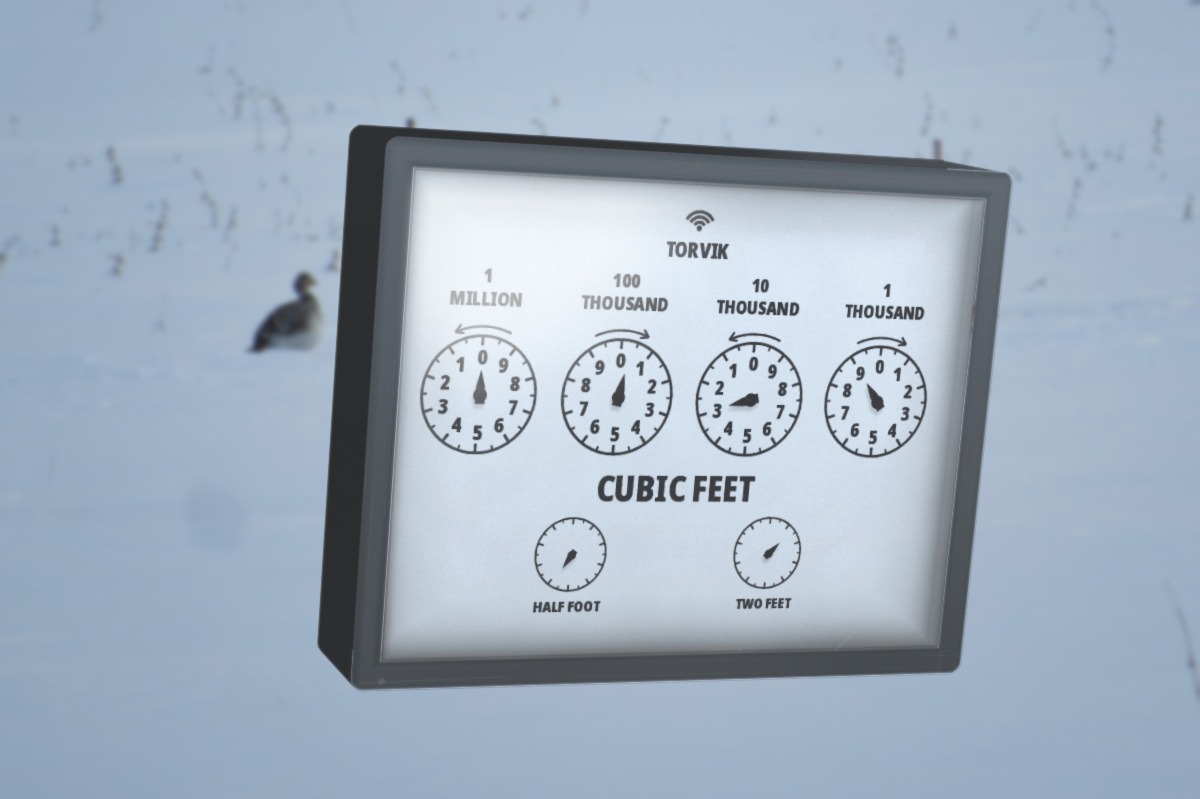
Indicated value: 2900 ft³
